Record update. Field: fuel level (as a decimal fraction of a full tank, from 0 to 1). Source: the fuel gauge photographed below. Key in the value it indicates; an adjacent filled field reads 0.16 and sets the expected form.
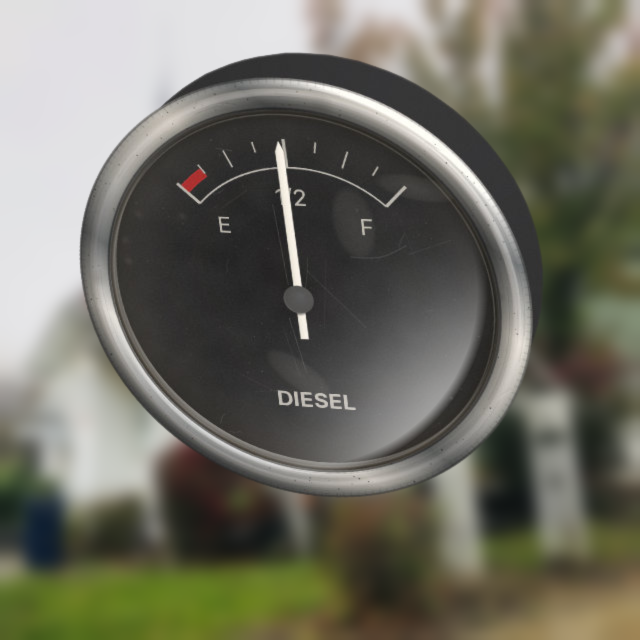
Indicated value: 0.5
